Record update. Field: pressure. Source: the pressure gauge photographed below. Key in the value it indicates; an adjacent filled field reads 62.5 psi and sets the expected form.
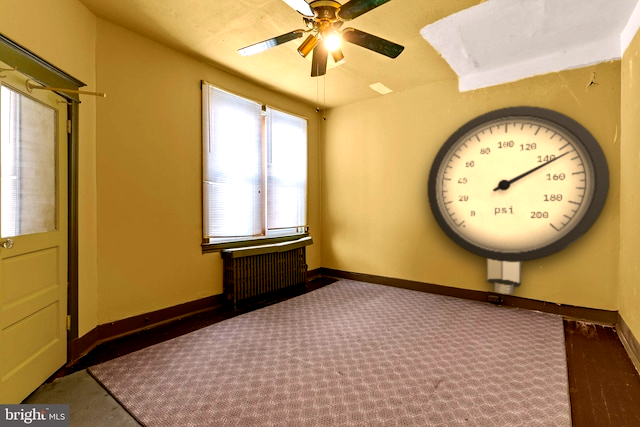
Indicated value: 145 psi
